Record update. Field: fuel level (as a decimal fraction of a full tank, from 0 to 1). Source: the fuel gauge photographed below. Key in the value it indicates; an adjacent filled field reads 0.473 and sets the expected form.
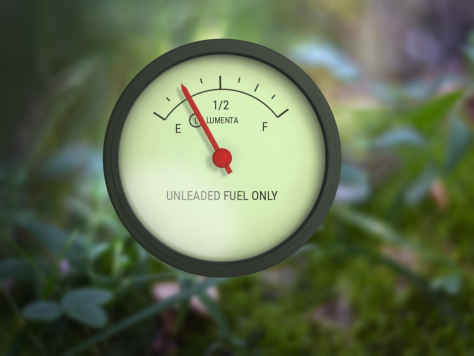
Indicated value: 0.25
